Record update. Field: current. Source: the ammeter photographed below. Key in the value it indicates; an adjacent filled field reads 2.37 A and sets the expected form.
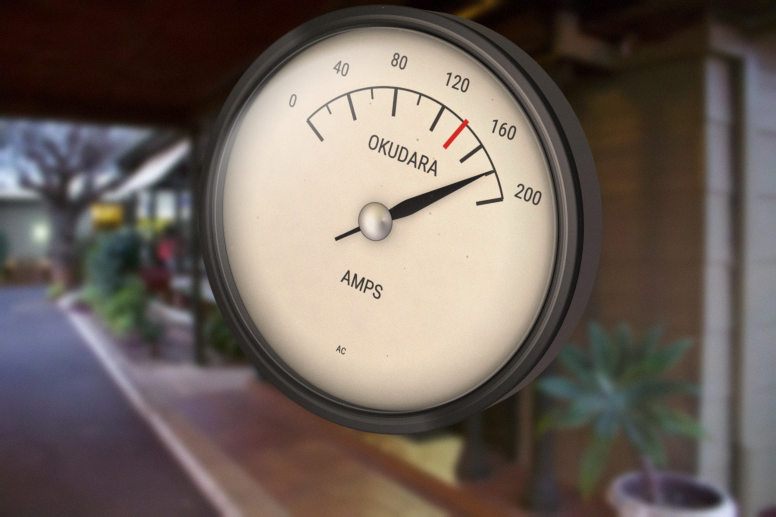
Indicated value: 180 A
